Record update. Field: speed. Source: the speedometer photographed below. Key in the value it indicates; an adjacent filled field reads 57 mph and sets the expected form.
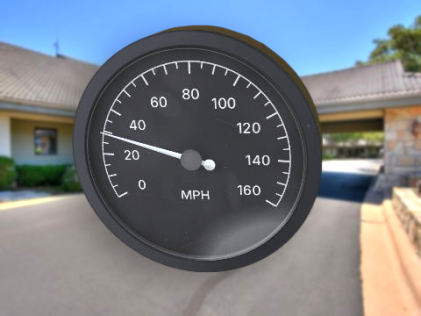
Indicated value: 30 mph
